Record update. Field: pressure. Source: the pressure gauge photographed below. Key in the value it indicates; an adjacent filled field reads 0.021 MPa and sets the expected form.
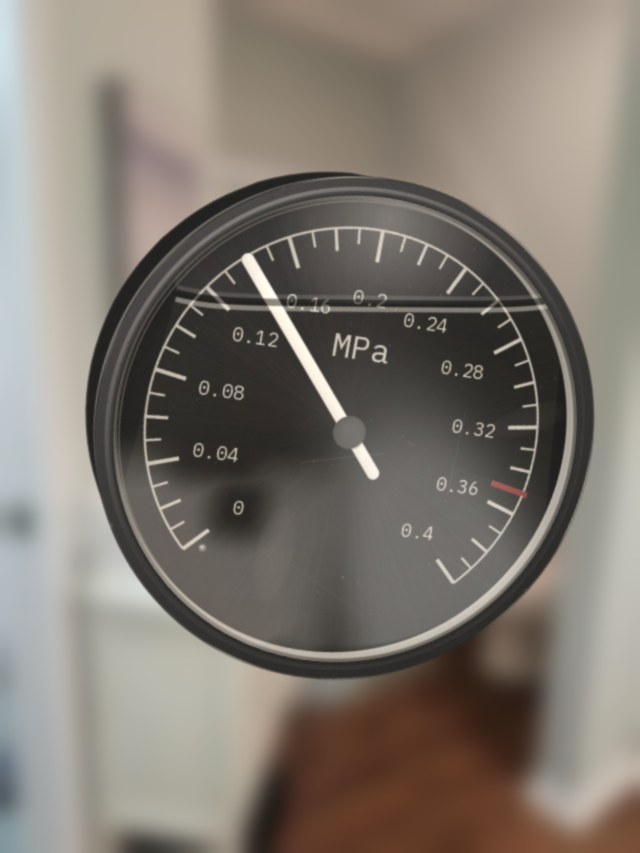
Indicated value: 0.14 MPa
